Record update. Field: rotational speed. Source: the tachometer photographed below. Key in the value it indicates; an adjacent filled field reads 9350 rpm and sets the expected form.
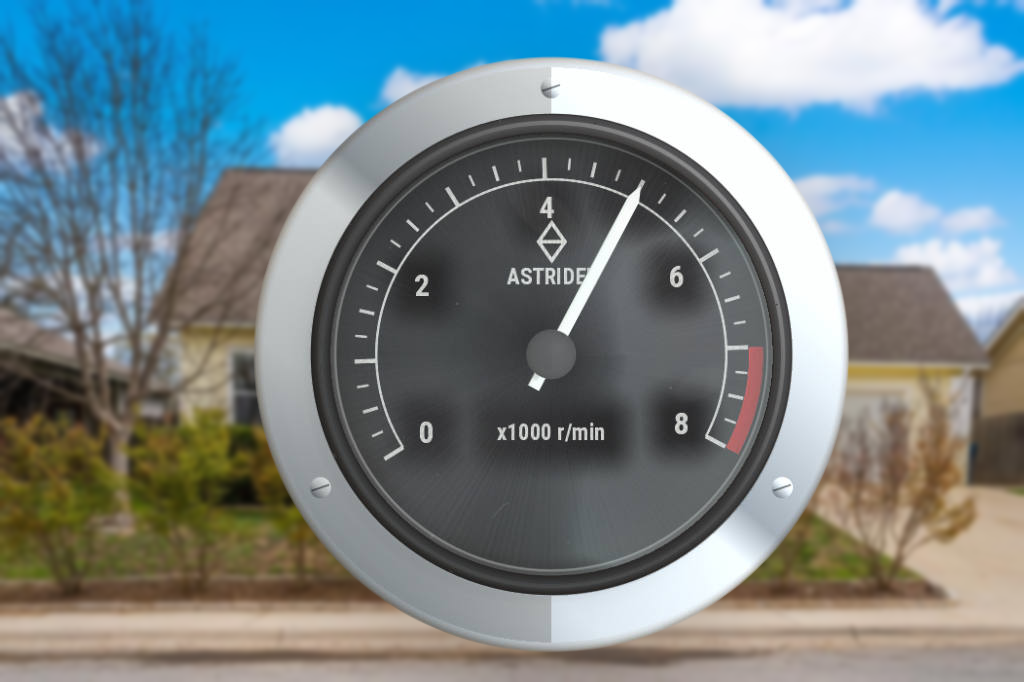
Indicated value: 5000 rpm
